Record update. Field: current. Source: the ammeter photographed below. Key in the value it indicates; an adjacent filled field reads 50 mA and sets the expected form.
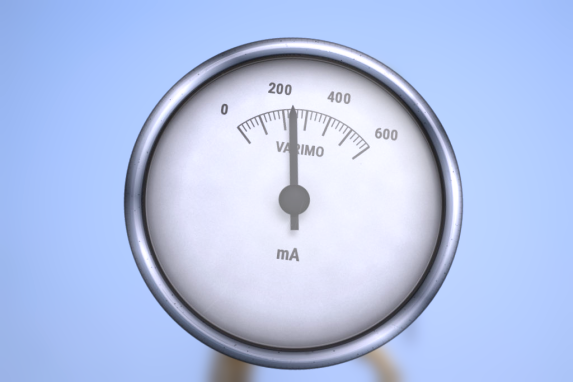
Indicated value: 240 mA
